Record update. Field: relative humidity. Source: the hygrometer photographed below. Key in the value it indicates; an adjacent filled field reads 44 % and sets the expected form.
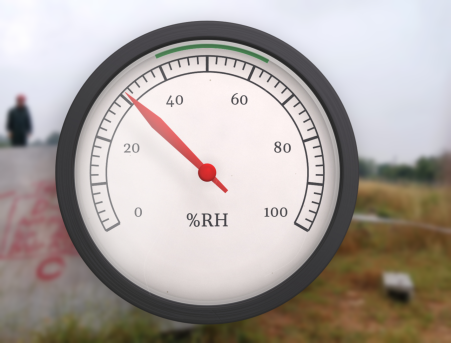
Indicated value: 31 %
